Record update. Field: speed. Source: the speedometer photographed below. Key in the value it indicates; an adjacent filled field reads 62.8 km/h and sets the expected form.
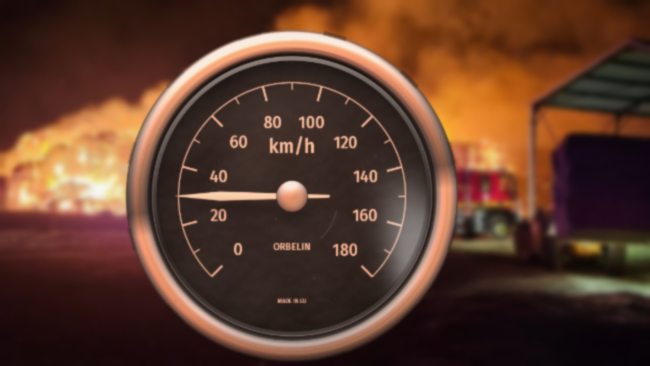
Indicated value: 30 km/h
